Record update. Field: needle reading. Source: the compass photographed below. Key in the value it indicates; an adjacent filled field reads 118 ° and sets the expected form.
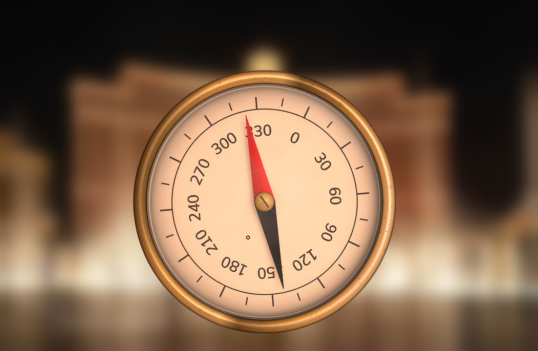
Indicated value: 322.5 °
